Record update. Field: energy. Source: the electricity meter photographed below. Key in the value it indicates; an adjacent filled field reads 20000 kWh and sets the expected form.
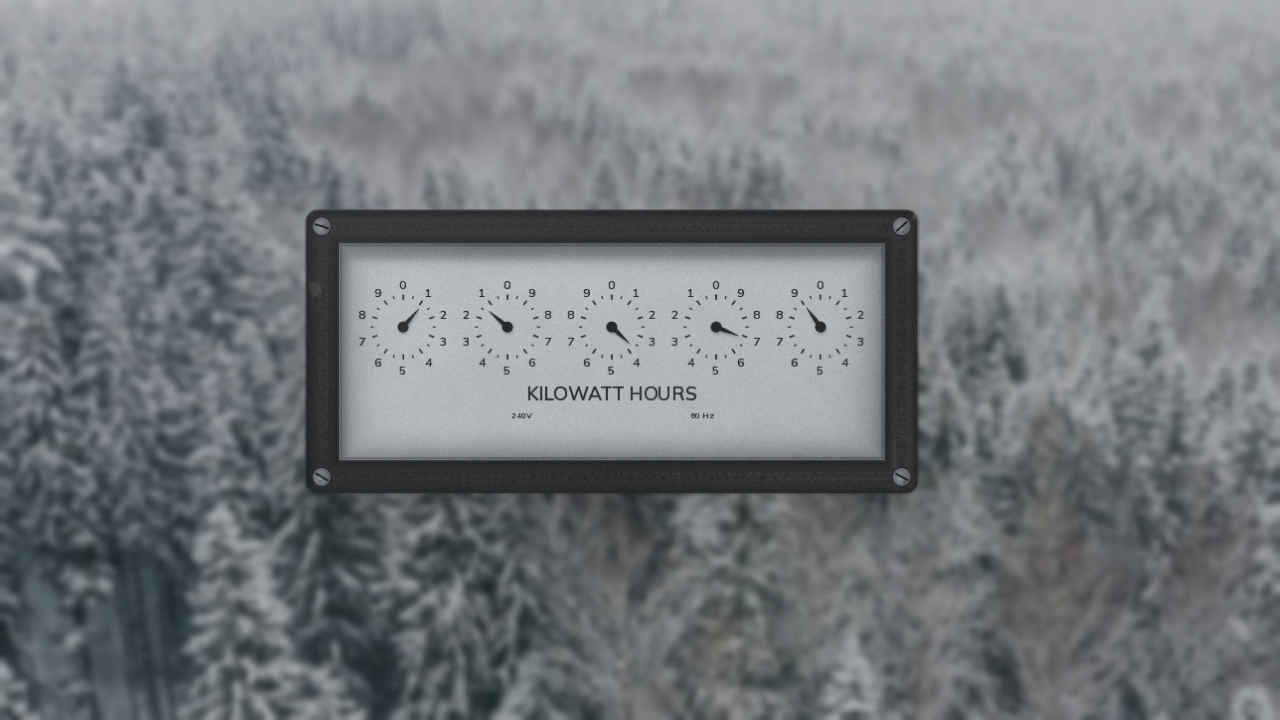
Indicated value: 11369 kWh
